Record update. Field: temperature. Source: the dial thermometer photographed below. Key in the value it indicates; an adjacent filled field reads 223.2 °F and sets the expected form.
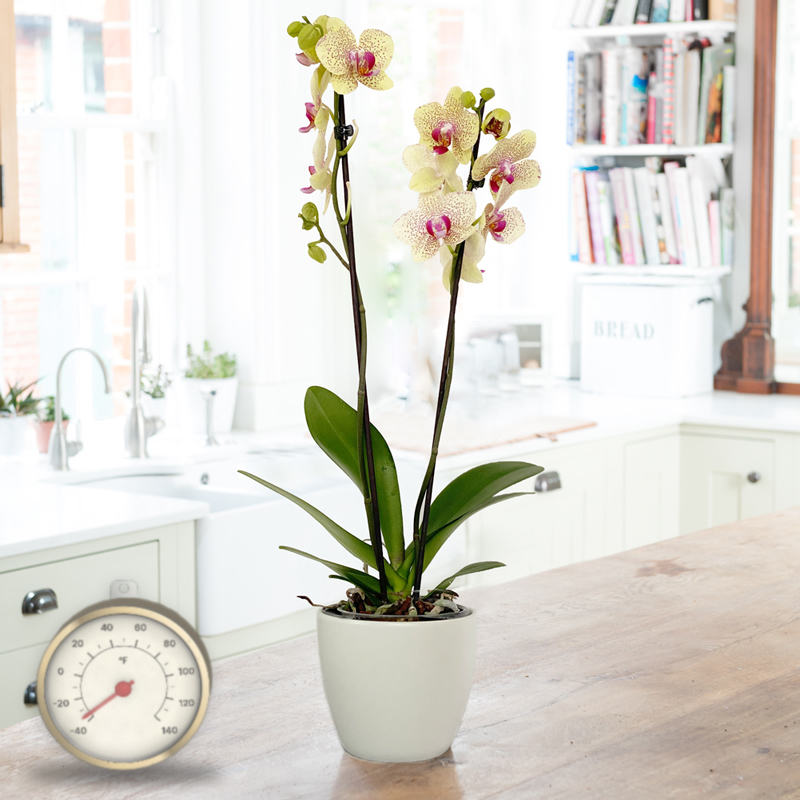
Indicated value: -35 °F
